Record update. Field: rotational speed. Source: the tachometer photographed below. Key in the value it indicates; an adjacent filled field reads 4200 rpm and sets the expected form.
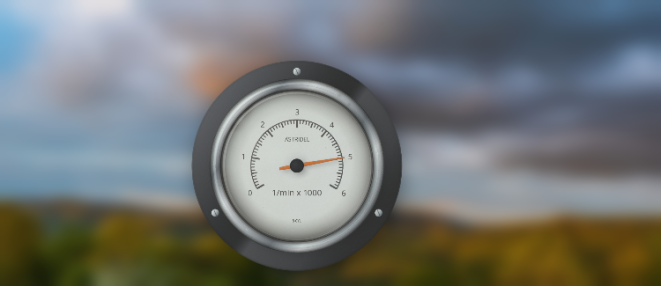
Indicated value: 5000 rpm
